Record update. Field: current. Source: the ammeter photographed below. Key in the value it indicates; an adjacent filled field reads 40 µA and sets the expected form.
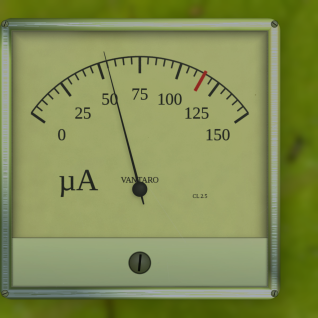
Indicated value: 55 µA
